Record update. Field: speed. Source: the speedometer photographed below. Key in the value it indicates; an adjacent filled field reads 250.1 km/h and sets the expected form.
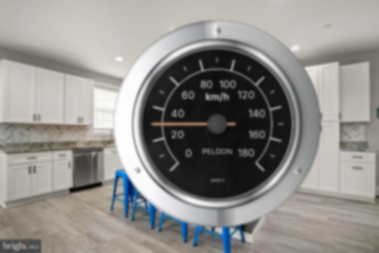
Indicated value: 30 km/h
